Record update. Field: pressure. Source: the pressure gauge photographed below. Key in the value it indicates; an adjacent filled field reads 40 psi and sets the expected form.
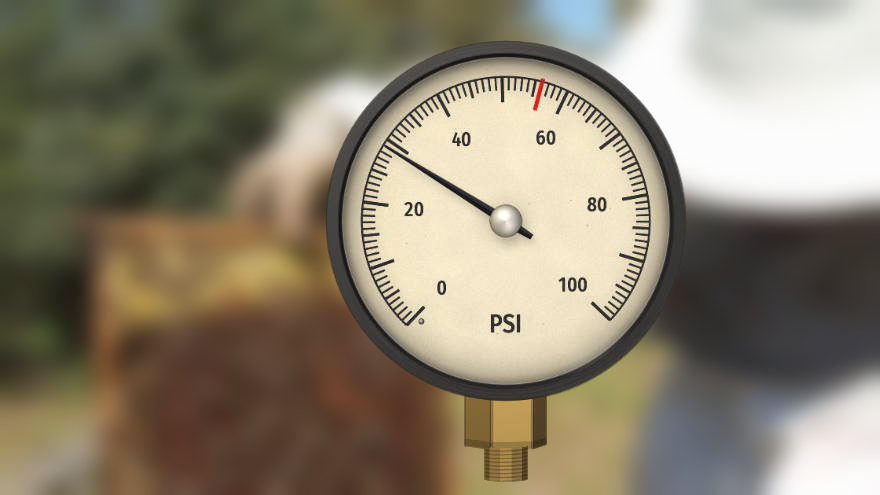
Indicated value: 29 psi
